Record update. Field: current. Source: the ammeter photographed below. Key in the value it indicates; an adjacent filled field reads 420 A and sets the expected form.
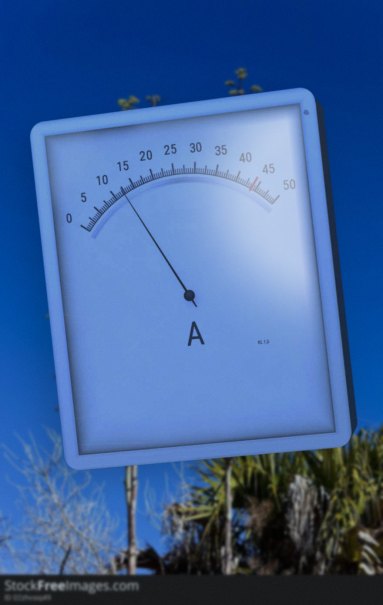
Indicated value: 12.5 A
